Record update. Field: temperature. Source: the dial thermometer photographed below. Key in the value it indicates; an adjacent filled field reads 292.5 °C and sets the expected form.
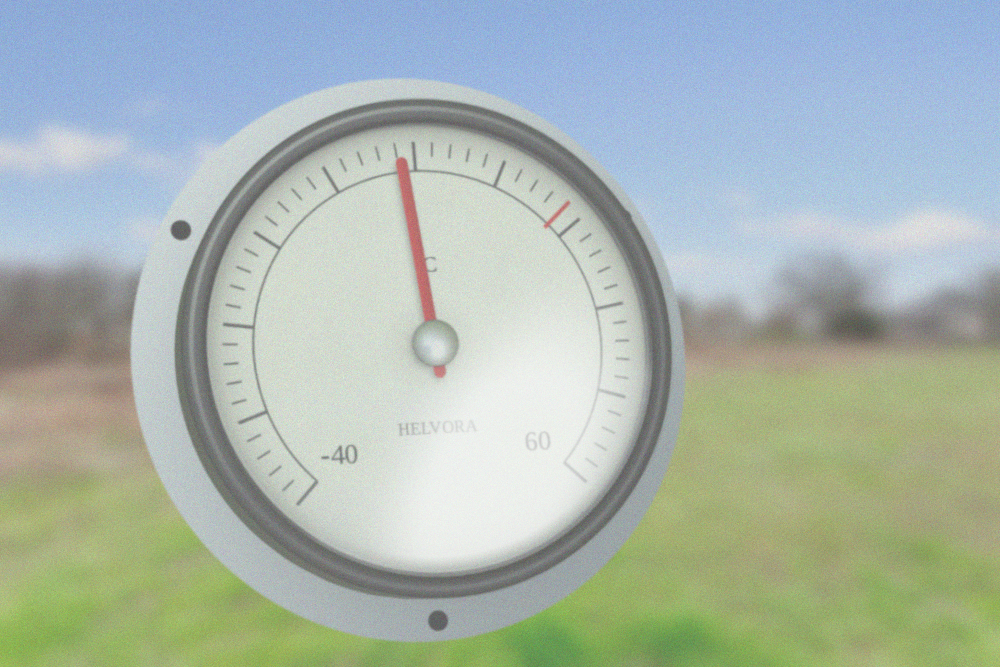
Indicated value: 8 °C
